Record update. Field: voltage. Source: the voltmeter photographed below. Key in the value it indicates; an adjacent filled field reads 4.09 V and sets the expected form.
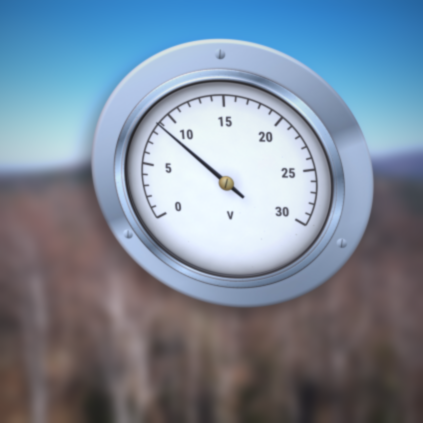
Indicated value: 9 V
